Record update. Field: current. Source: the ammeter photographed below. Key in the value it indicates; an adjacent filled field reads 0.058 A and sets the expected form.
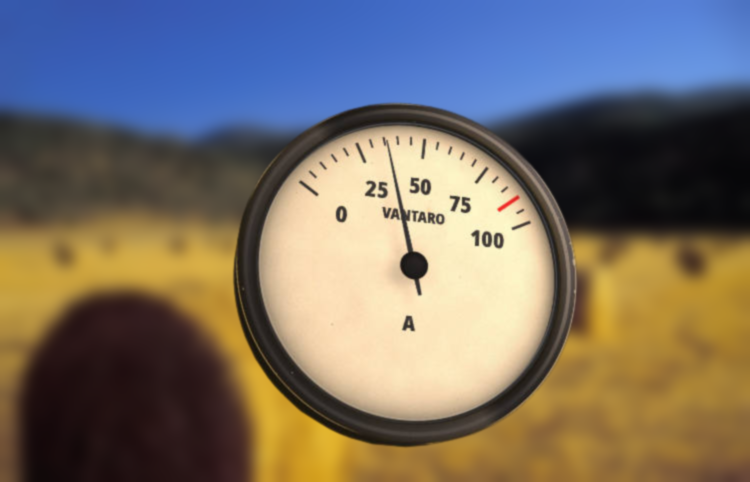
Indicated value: 35 A
